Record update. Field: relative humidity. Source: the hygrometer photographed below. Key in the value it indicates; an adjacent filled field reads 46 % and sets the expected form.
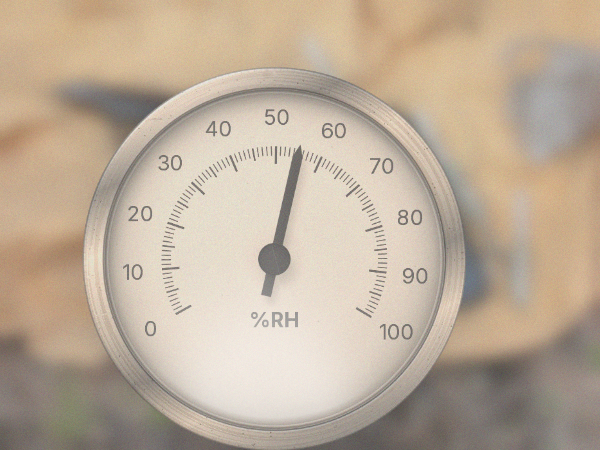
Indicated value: 55 %
